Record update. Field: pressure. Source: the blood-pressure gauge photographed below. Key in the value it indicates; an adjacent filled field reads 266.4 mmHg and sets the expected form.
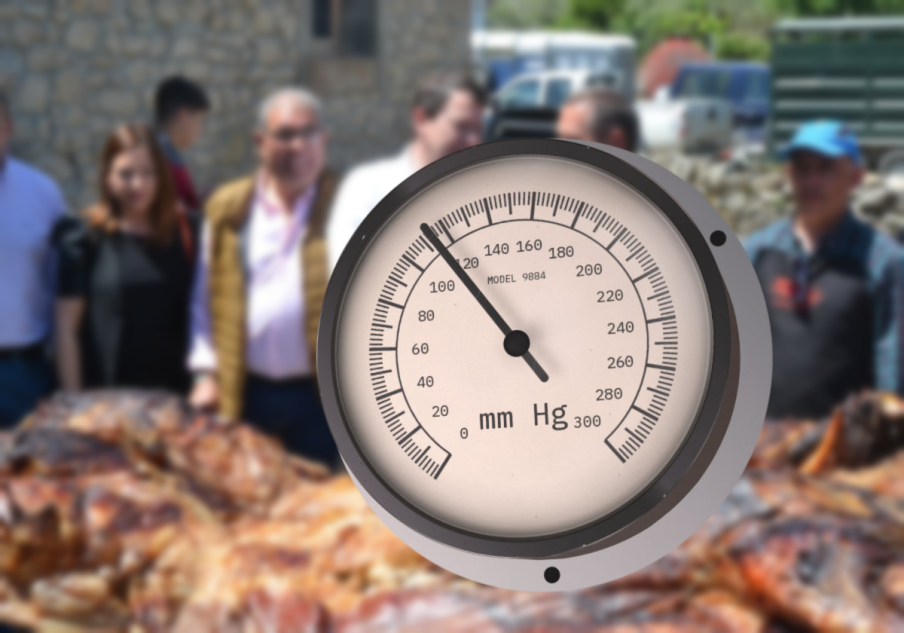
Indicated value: 114 mmHg
